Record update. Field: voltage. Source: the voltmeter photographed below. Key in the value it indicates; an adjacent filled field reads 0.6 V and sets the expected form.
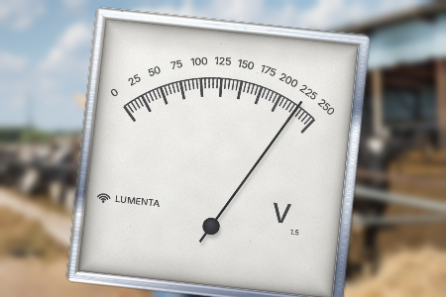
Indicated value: 225 V
